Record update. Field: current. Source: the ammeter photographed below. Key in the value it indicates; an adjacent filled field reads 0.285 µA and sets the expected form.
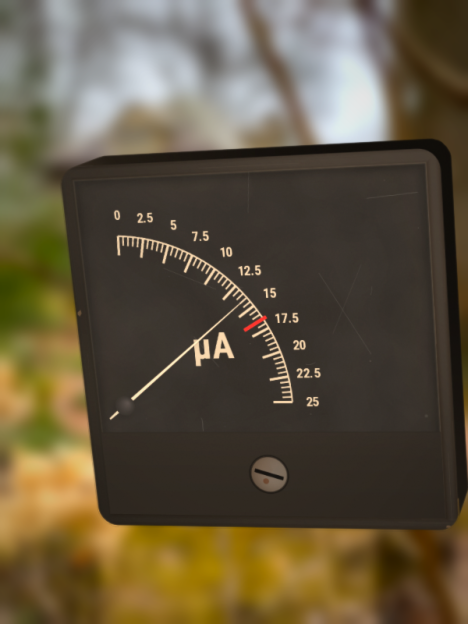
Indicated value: 14 µA
